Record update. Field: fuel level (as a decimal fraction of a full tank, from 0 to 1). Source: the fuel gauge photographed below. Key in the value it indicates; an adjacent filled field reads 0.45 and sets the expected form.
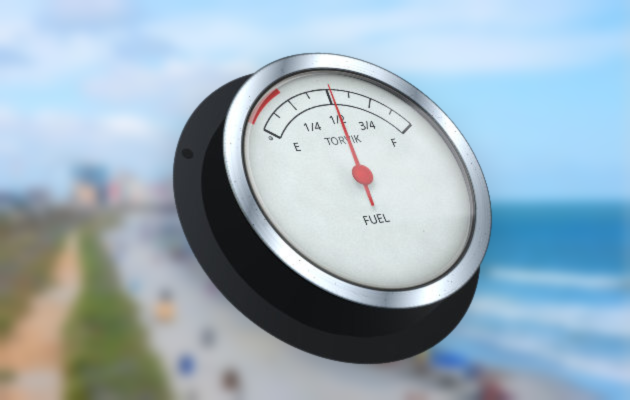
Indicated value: 0.5
